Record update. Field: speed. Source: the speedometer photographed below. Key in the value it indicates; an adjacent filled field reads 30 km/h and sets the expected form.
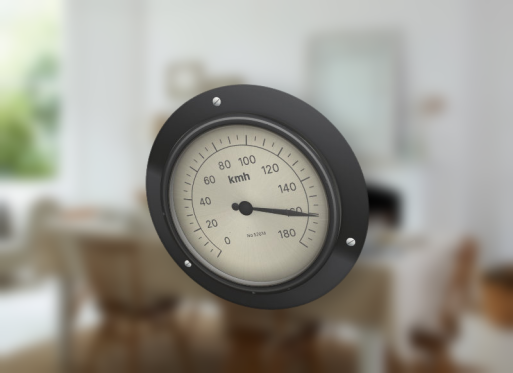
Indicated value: 160 km/h
